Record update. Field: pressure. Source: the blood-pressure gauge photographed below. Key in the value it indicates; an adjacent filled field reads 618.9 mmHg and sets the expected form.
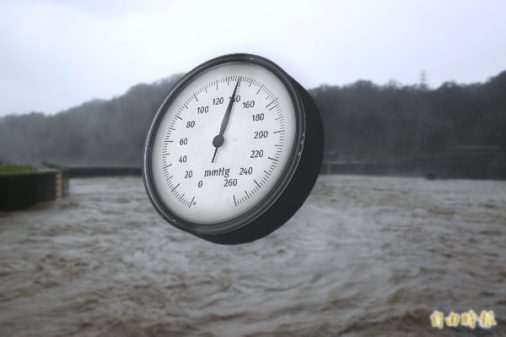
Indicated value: 140 mmHg
